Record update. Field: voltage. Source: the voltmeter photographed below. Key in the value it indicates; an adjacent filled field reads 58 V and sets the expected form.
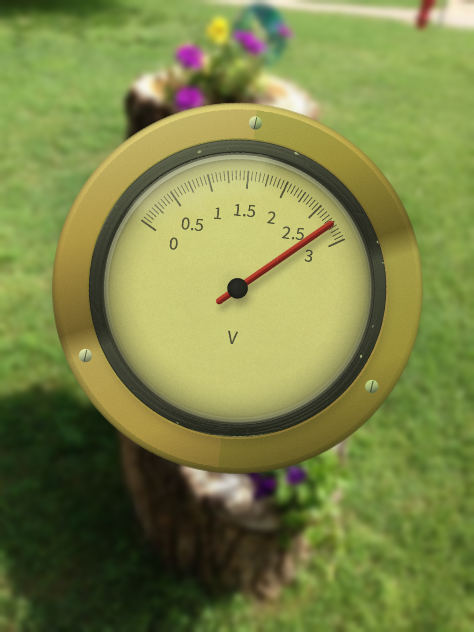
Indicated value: 2.75 V
